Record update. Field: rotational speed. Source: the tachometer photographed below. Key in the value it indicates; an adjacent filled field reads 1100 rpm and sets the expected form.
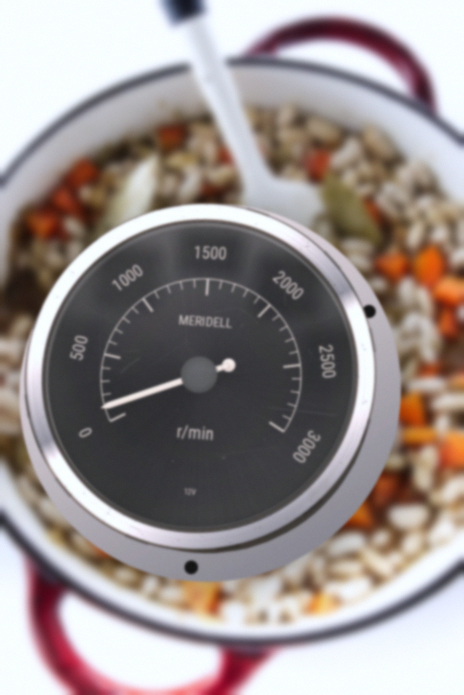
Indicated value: 100 rpm
